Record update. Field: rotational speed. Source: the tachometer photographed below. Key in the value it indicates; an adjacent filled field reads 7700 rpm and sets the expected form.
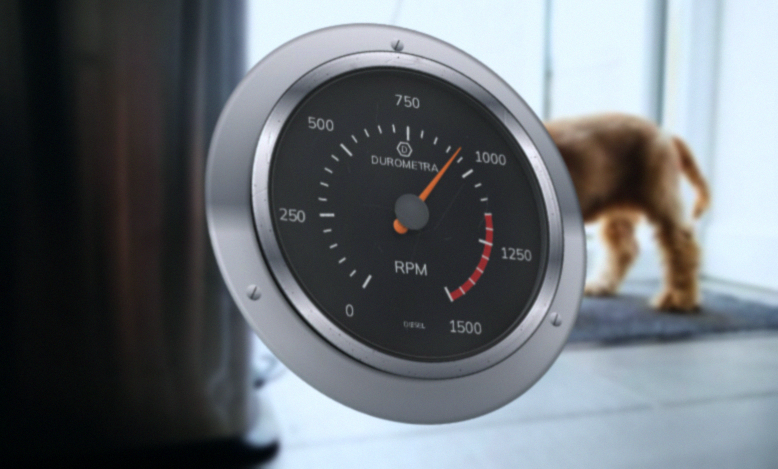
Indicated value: 925 rpm
